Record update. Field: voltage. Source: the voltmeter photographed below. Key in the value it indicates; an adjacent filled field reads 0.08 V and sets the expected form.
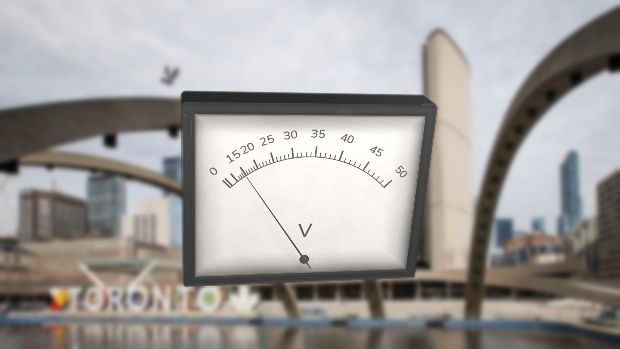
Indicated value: 15 V
